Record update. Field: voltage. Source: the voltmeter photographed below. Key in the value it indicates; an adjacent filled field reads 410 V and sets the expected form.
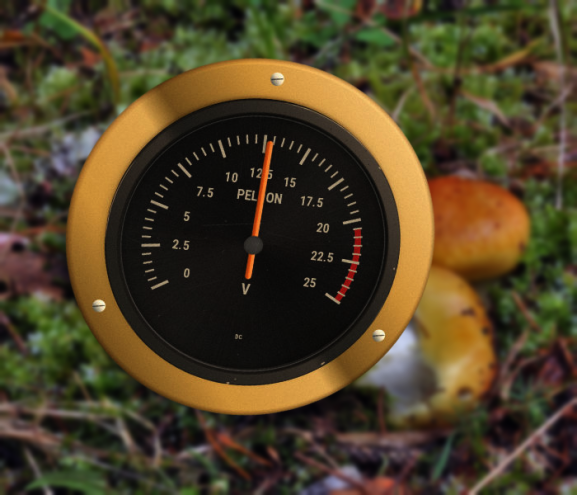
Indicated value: 12.75 V
